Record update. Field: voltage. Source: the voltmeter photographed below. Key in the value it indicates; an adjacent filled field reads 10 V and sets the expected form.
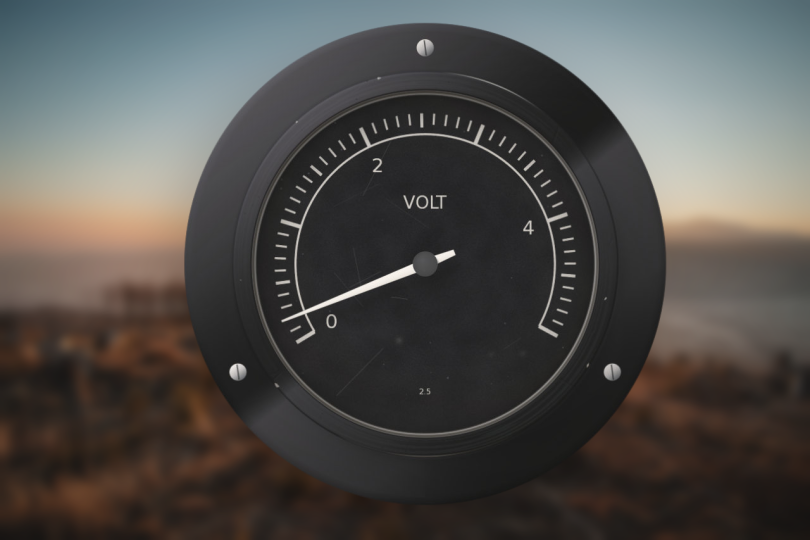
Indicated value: 0.2 V
